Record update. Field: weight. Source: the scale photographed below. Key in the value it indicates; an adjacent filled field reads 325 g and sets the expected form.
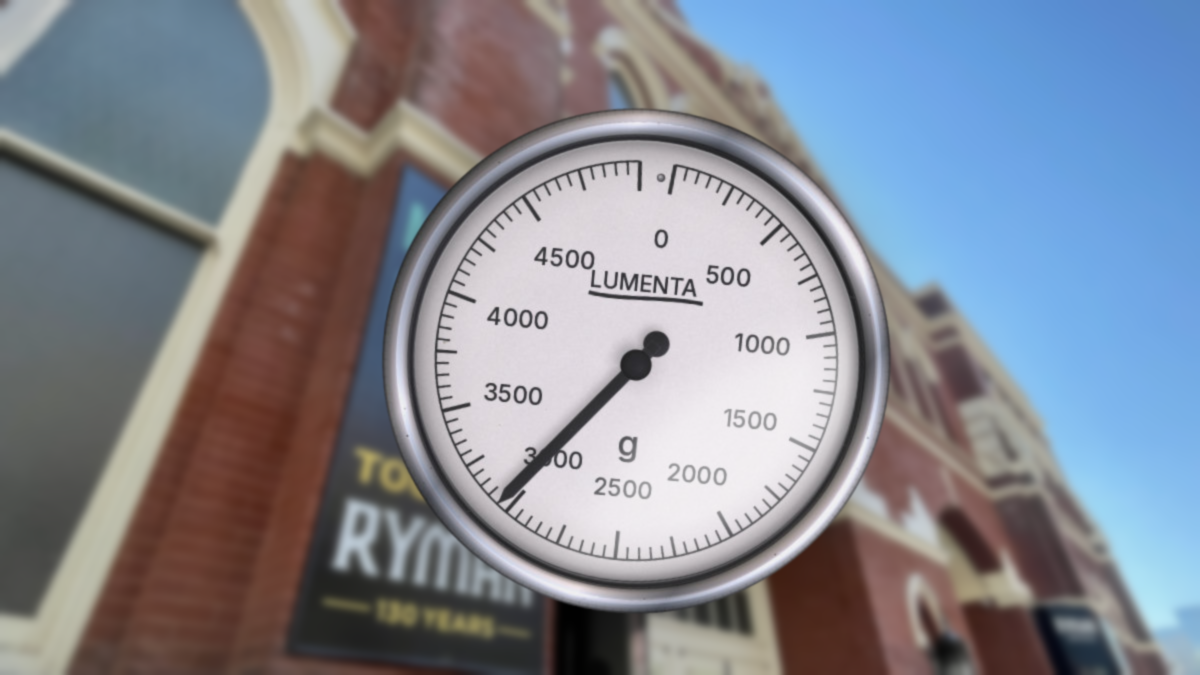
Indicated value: 3050 g
